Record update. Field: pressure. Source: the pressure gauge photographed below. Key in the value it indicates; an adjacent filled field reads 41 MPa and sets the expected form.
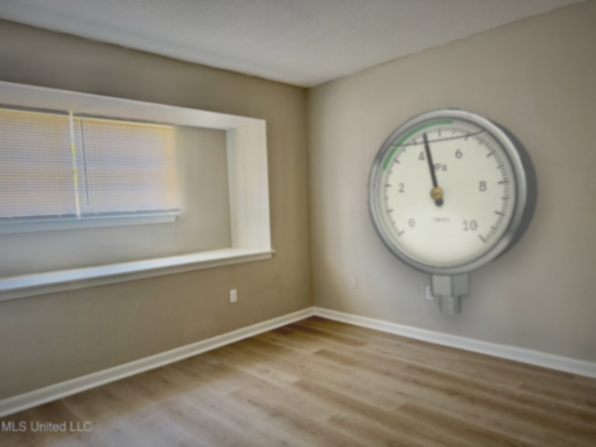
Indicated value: 4.5 MPa
